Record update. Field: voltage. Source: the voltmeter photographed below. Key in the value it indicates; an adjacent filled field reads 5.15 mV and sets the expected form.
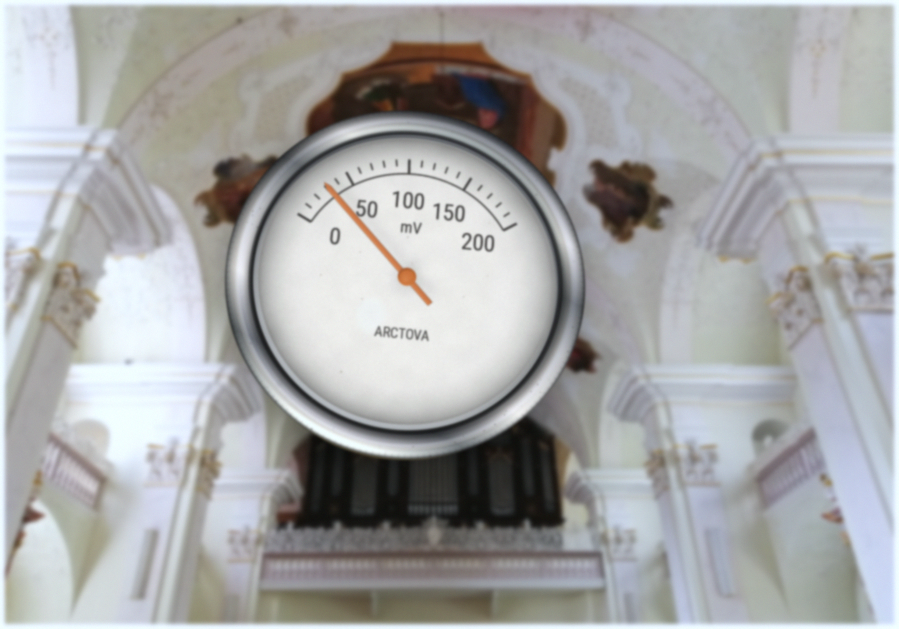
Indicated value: 30 mV
